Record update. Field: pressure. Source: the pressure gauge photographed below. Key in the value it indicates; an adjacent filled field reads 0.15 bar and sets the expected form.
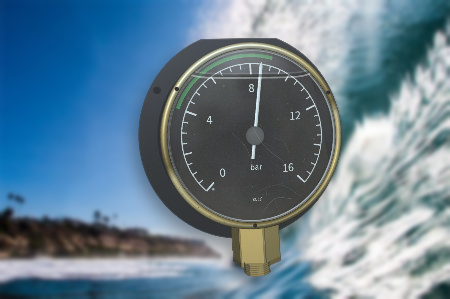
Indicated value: 8.5 bar
